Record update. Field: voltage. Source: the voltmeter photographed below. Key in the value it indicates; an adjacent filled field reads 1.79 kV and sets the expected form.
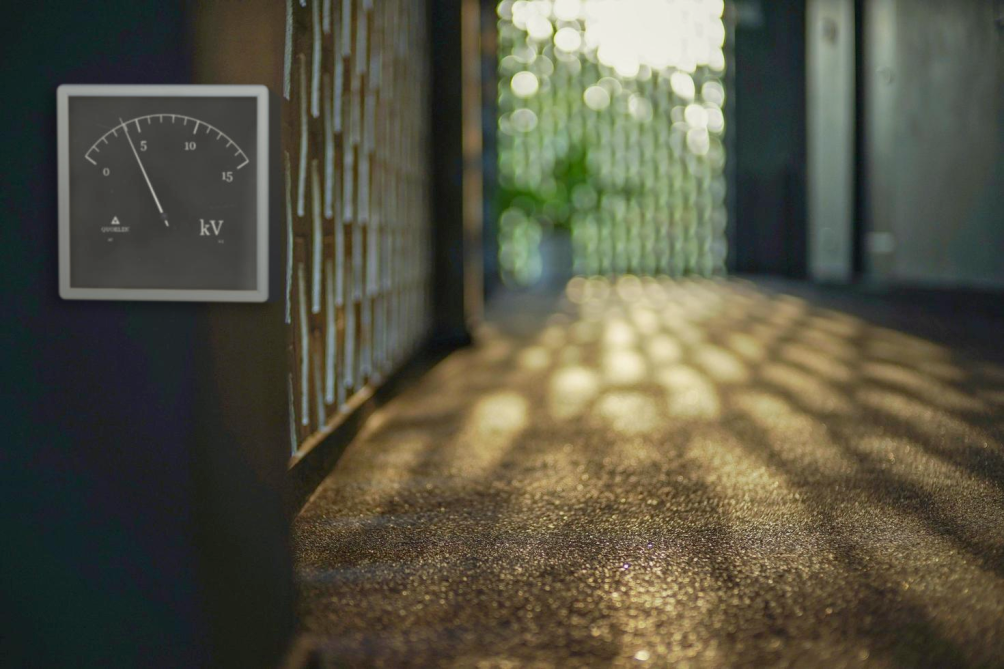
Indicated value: 4 kV
